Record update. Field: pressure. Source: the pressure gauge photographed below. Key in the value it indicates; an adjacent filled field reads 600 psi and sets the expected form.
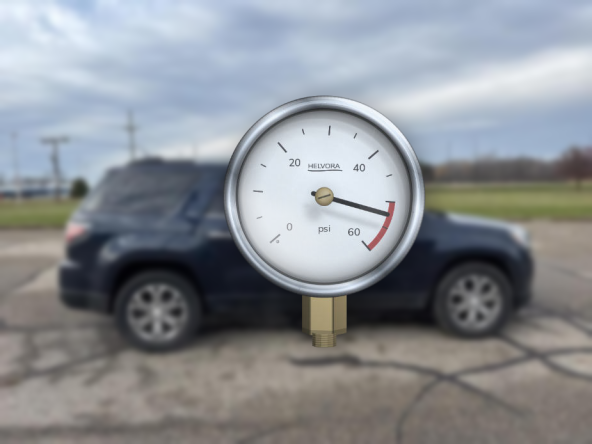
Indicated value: 52.5 psi
